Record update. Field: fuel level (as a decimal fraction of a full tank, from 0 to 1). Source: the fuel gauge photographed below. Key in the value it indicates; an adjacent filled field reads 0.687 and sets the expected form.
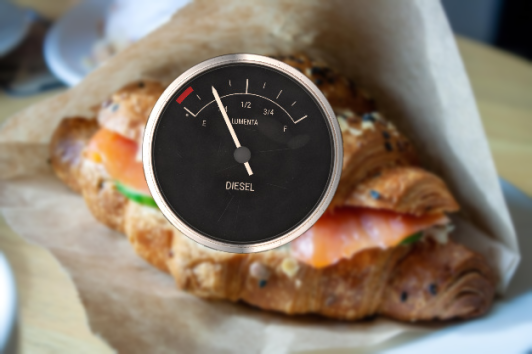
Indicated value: 0.25
